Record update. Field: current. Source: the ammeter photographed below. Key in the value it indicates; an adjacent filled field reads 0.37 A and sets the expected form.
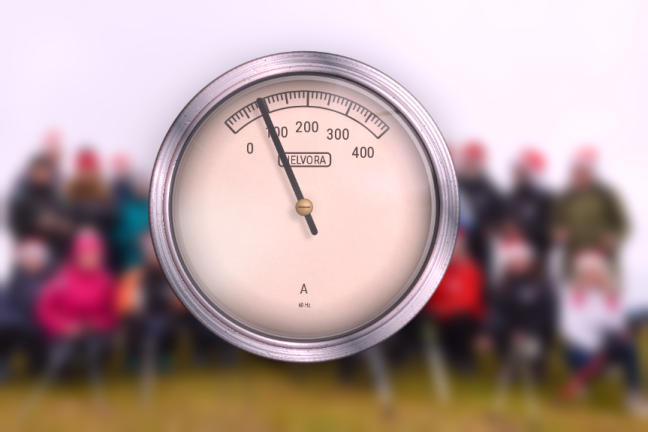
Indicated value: 90 A
